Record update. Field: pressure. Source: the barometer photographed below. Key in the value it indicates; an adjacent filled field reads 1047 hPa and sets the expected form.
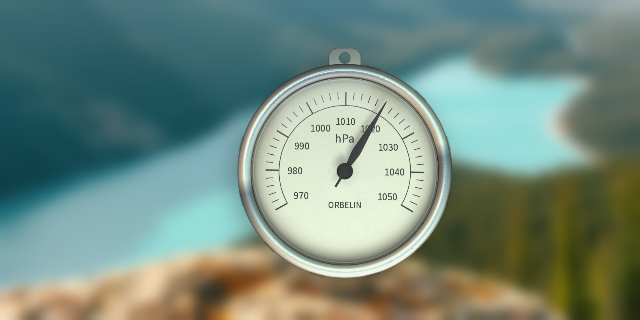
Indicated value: 1020 hPa
